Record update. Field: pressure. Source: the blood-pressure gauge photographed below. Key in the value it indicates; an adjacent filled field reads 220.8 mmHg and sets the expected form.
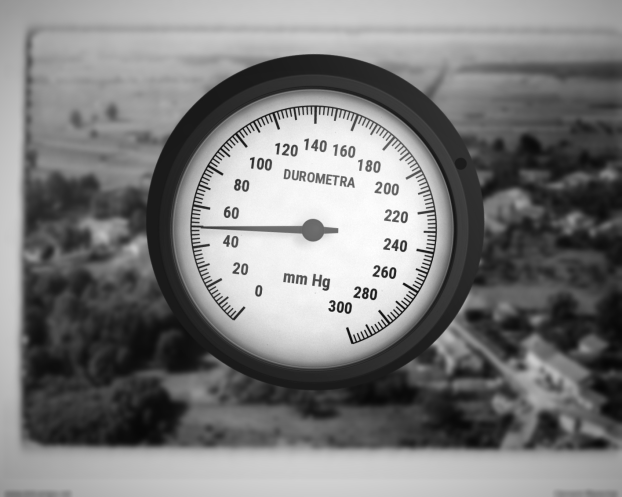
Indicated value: 50 mmHg
